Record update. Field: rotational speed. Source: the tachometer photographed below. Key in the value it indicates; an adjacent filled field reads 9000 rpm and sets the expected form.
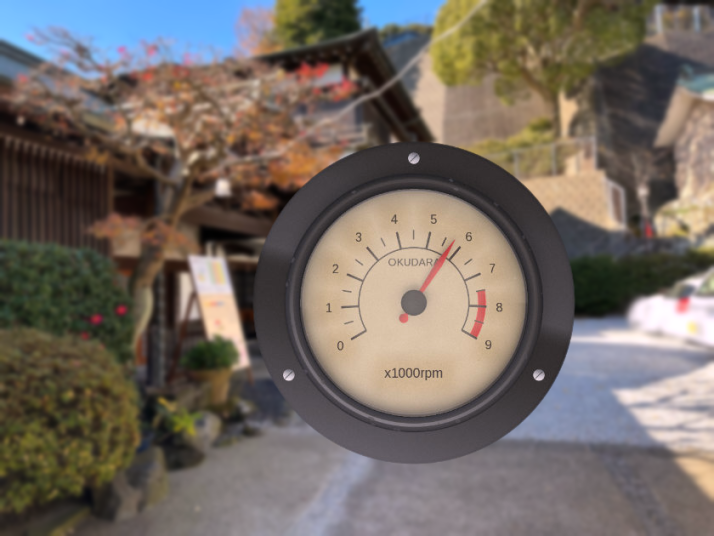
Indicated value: 5750 rpm
